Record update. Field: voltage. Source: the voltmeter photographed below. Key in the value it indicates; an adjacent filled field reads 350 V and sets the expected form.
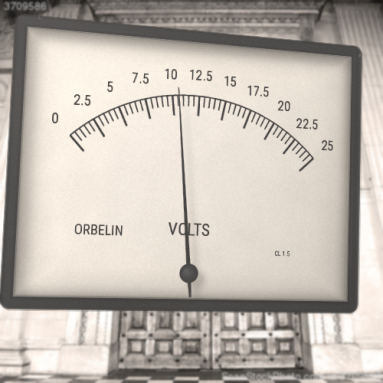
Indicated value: 10.5 V
